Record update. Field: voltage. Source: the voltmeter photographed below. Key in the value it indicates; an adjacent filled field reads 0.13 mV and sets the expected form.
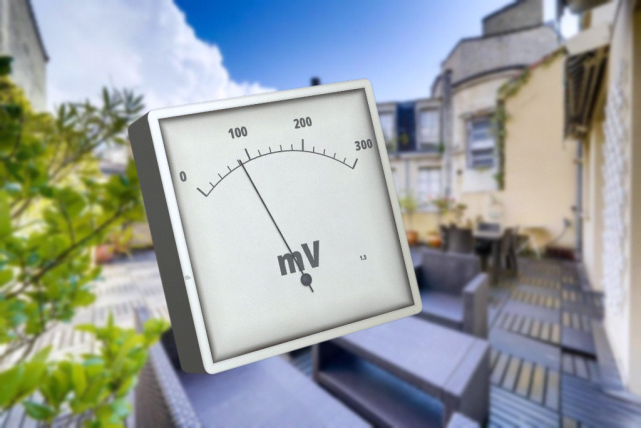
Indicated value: 80 mV
